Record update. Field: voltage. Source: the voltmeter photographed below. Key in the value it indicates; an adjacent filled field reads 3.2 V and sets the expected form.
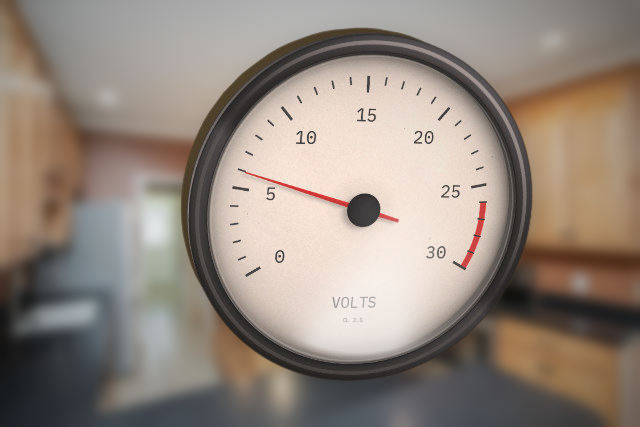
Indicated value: 6 V
